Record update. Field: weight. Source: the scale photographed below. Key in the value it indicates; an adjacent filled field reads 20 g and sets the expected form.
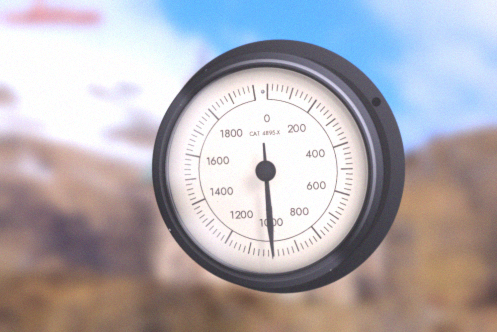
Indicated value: 1000 g
